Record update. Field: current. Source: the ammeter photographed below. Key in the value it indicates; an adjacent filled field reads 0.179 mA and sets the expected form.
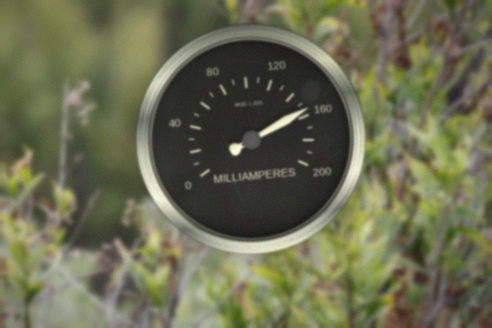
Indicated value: 155 mA
